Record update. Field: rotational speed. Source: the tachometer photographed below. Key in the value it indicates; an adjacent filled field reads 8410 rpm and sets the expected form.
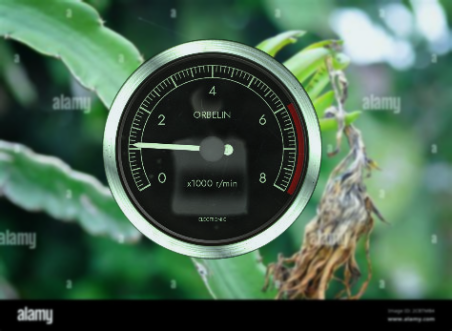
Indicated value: 1100 rpm
